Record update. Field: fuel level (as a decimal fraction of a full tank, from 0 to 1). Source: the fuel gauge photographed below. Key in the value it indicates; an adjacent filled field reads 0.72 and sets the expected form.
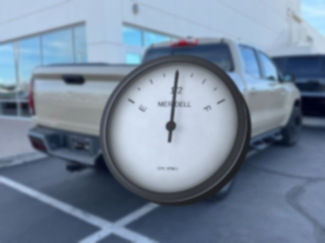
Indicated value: 0.5
